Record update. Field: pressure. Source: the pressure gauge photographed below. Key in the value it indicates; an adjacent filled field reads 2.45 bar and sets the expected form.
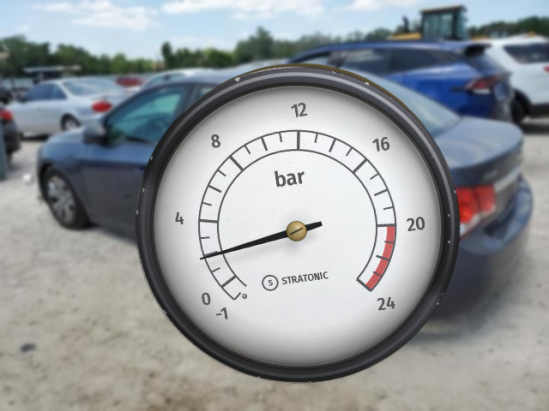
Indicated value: 2 bar
